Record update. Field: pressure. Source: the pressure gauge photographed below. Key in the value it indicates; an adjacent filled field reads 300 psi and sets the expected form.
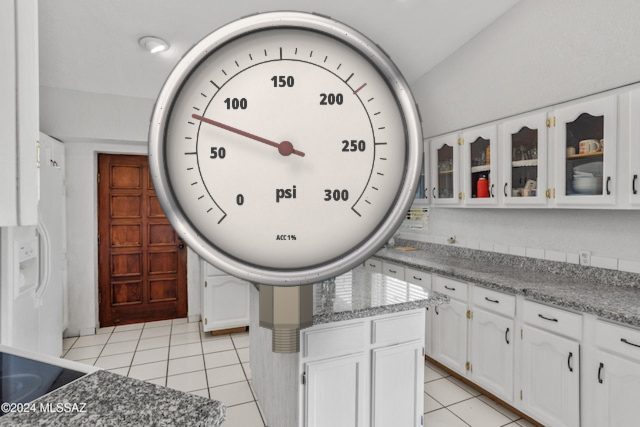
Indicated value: 75 psi
